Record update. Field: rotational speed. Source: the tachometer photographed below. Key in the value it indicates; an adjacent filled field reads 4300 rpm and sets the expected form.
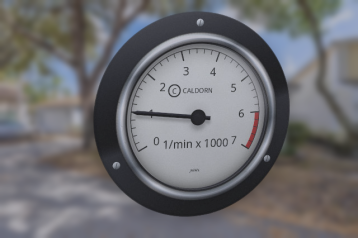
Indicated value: 1000 rpm
